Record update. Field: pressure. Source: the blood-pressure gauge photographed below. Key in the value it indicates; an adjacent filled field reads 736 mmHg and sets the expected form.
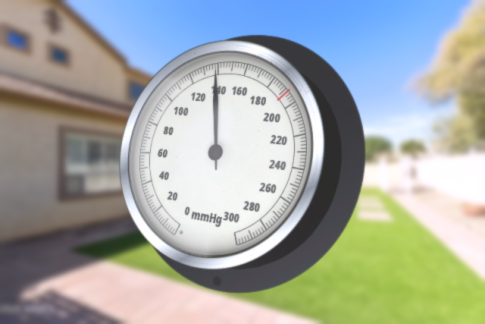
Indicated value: 140 mmHg
